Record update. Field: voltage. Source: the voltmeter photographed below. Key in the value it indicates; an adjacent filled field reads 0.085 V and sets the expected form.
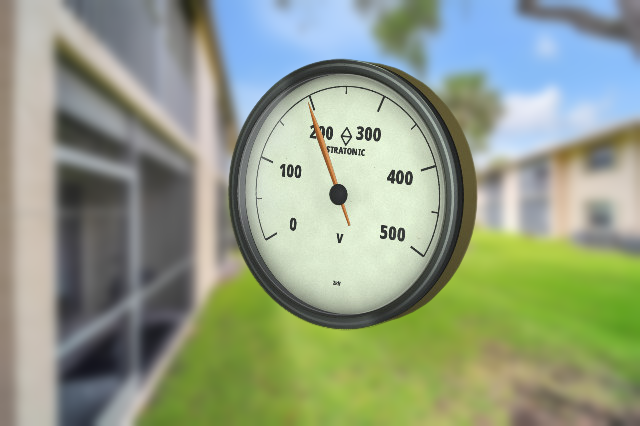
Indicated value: 200 V
